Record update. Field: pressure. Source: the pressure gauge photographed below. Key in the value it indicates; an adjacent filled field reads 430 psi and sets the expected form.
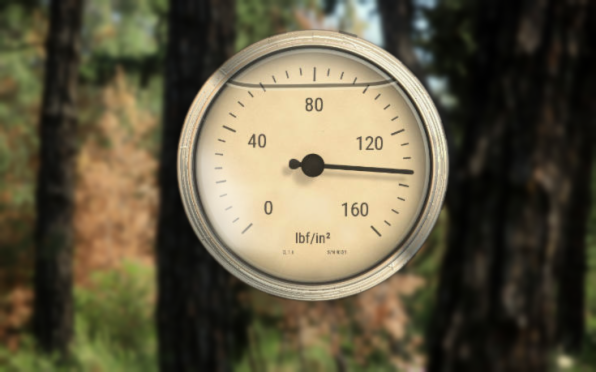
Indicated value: 135 psi
